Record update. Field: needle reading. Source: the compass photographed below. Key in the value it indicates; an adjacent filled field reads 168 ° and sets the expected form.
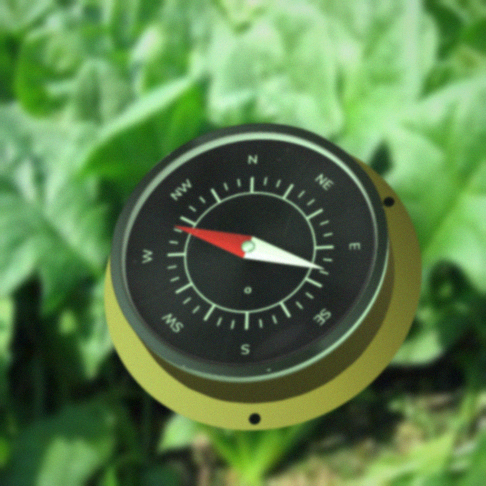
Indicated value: 290 °
